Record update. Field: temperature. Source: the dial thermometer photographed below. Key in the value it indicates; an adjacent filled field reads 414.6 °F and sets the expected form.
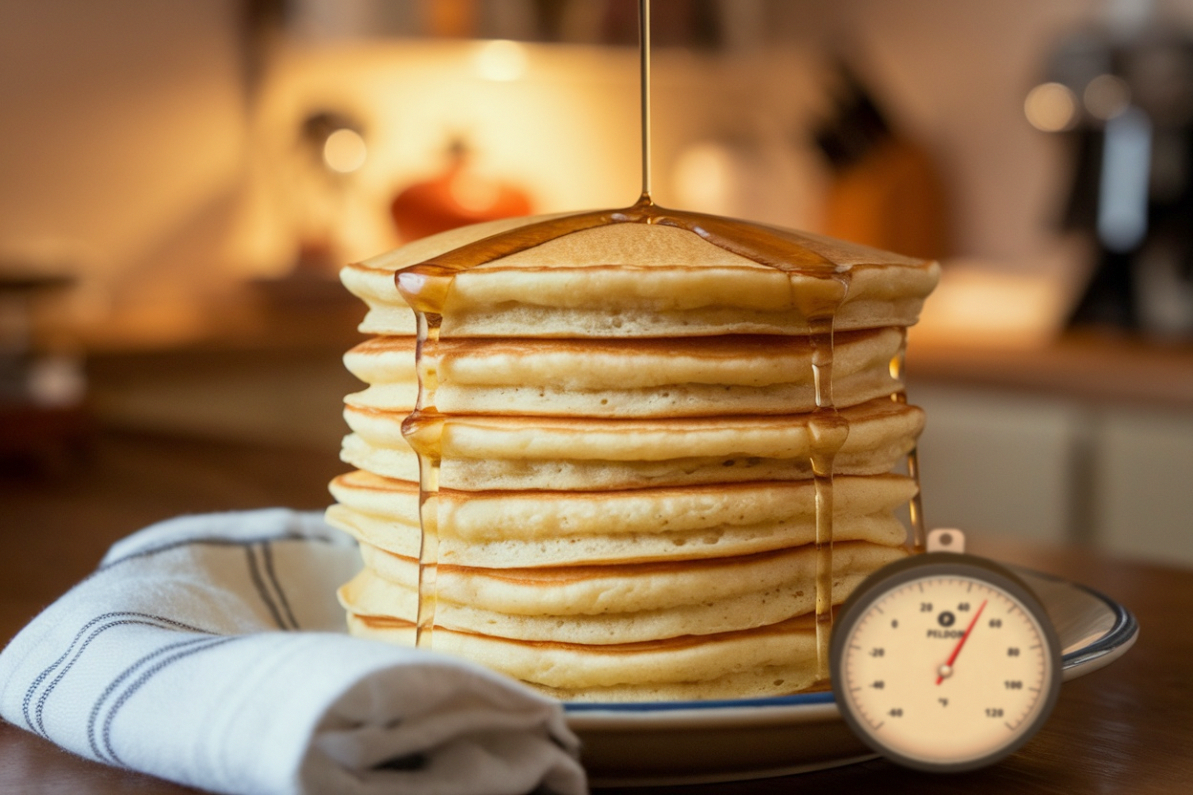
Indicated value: 48 °F
